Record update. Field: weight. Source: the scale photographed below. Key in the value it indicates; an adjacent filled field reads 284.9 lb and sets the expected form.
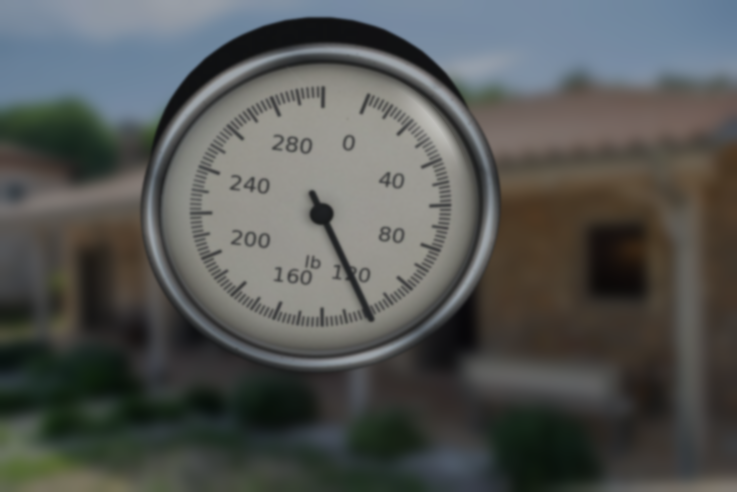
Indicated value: 120 lb
